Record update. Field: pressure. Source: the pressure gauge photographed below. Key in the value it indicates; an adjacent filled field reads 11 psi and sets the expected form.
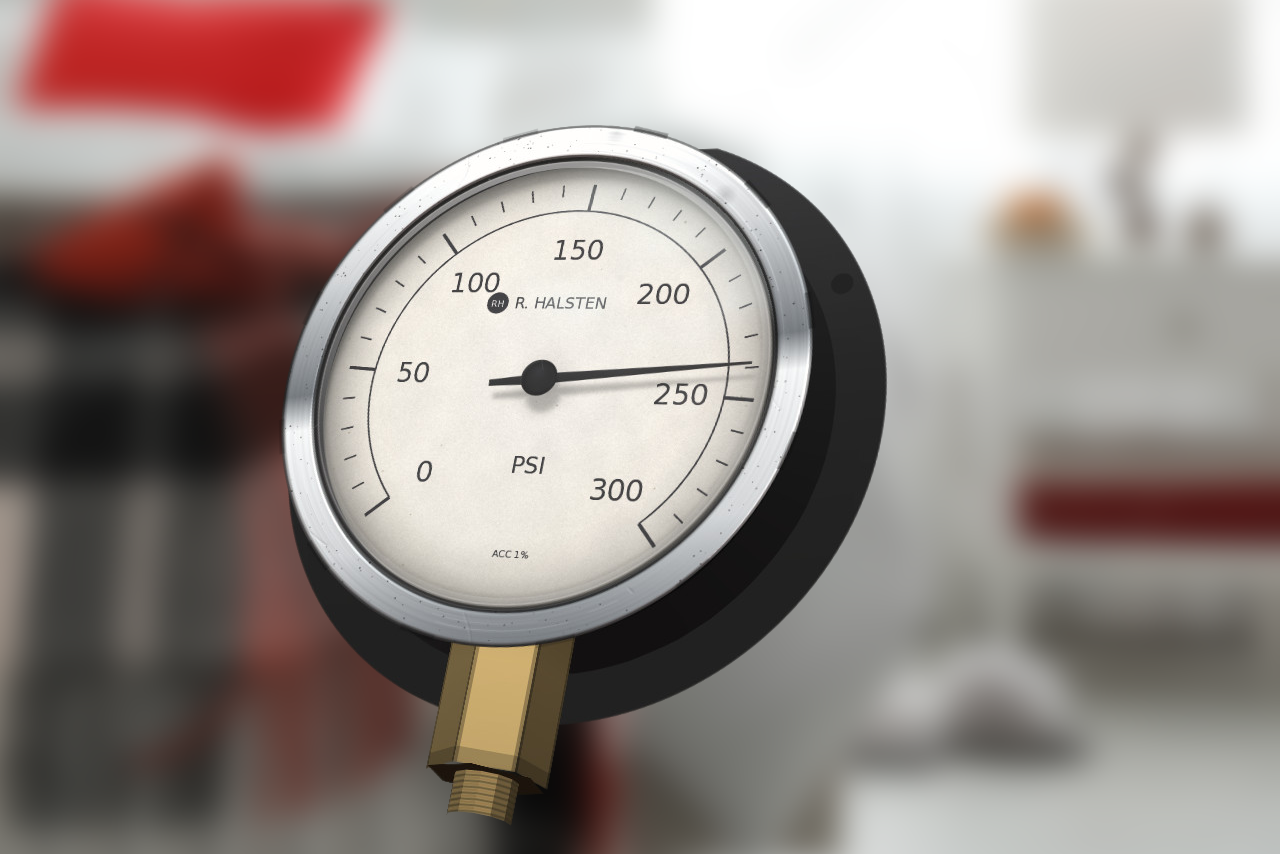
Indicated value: 240 psi
